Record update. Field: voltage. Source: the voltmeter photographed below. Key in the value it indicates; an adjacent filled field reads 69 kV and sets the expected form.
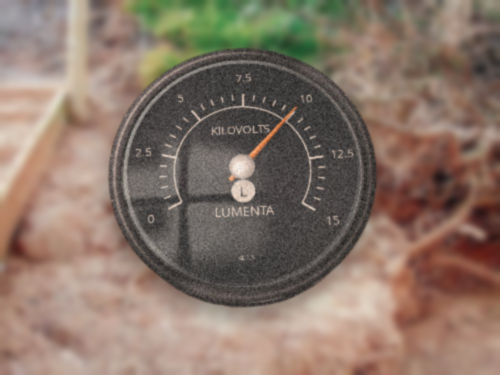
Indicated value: 10 kV
